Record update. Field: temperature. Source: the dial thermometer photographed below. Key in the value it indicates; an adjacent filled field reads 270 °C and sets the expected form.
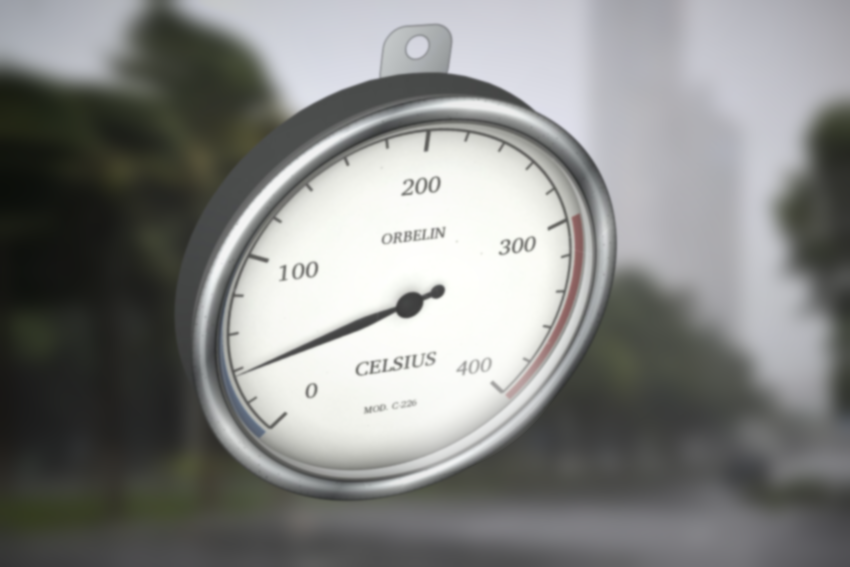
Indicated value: 40 °C
